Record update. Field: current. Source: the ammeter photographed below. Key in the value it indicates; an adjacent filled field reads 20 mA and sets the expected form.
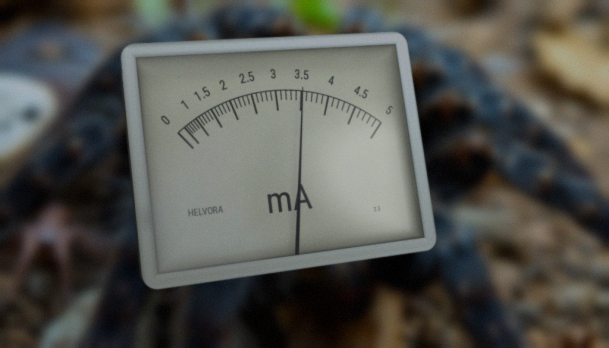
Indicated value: 3.5 mA
